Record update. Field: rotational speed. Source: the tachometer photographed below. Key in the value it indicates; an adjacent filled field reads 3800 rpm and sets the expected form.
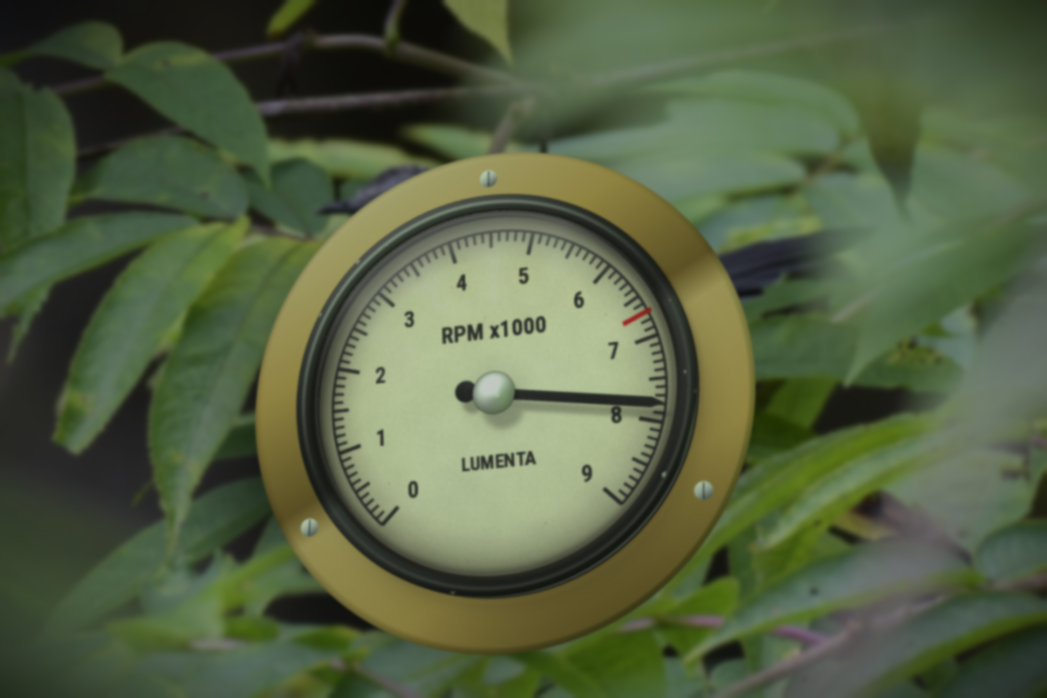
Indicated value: 7800 rpm
